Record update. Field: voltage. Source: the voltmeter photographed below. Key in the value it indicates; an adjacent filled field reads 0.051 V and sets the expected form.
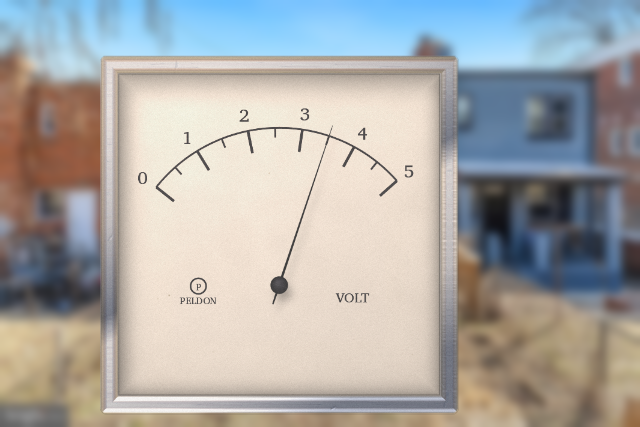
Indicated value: 3.5 V
